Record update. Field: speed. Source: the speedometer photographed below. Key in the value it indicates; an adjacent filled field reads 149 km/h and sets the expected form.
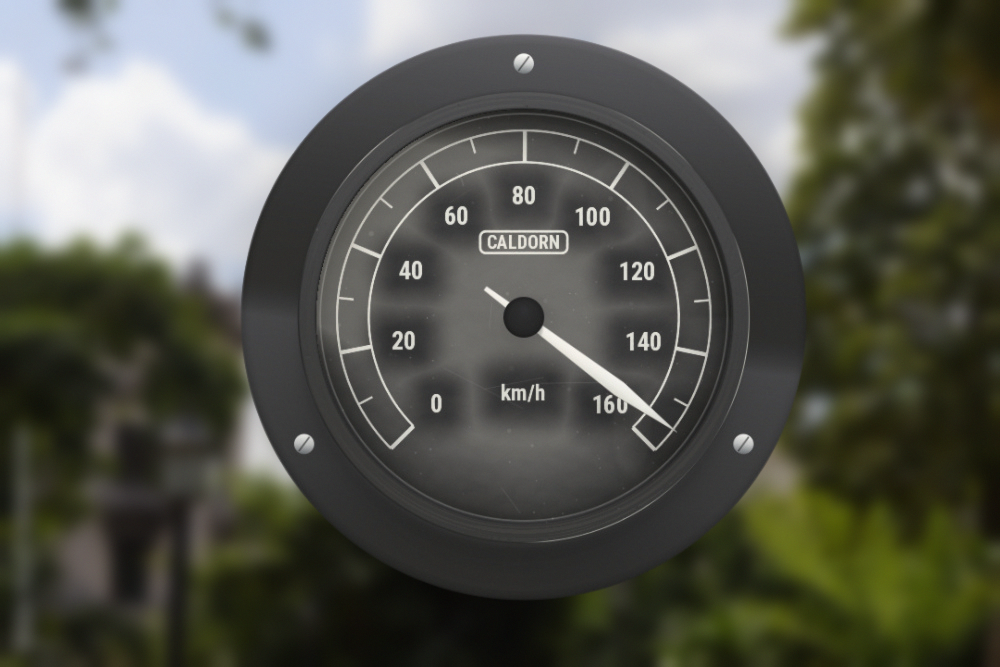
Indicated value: 155 km/h
